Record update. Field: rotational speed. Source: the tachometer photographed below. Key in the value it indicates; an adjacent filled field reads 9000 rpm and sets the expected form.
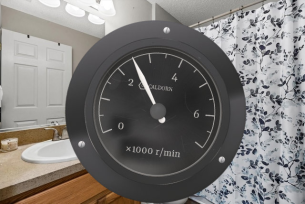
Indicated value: 2500 rpm
